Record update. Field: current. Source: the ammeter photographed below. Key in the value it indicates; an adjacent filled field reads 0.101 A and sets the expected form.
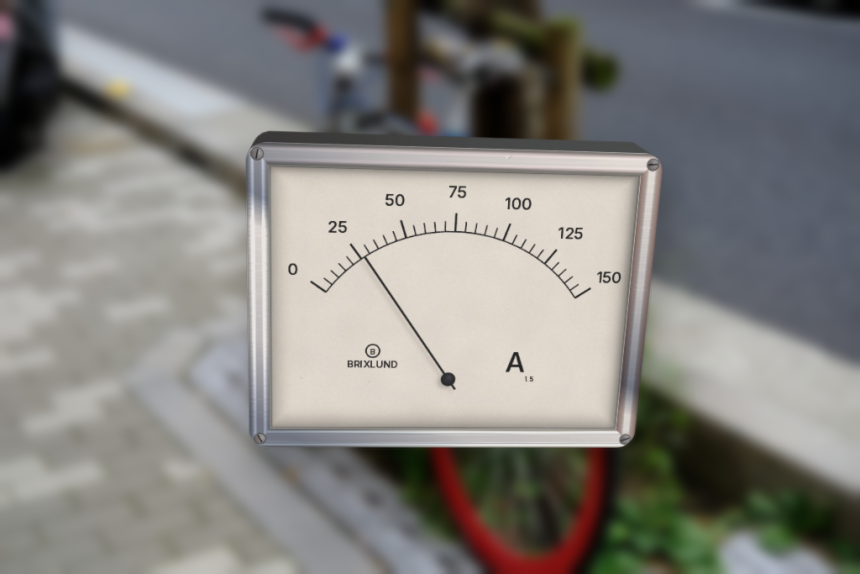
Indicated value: 27.5 A
